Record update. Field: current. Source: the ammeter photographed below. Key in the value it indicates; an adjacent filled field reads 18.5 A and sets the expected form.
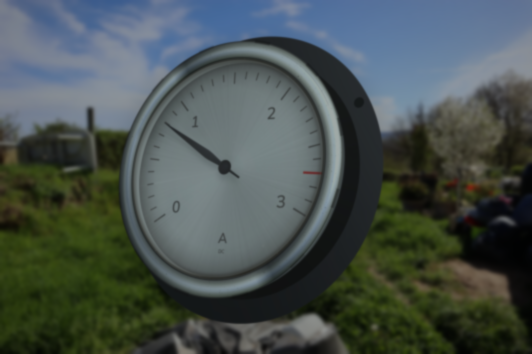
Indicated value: 0.8 A
